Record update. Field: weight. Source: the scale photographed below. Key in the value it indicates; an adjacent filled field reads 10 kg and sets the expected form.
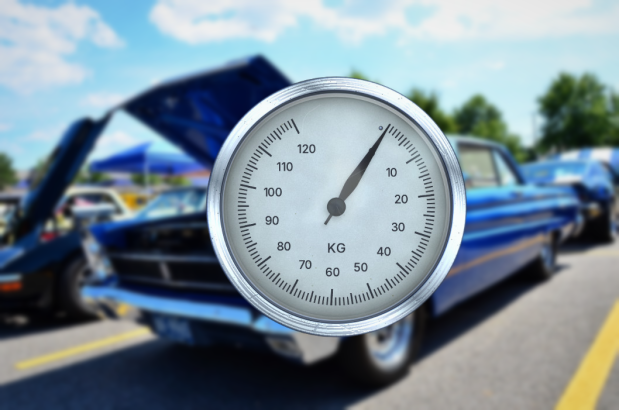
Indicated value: 0 kg
